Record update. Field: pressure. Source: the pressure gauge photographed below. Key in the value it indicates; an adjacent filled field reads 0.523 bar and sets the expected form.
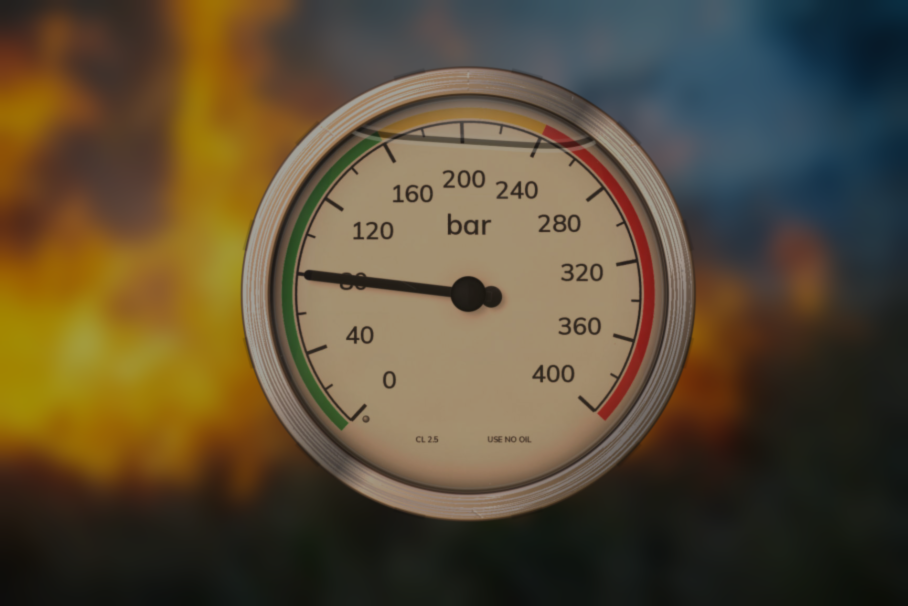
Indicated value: 80 bar
